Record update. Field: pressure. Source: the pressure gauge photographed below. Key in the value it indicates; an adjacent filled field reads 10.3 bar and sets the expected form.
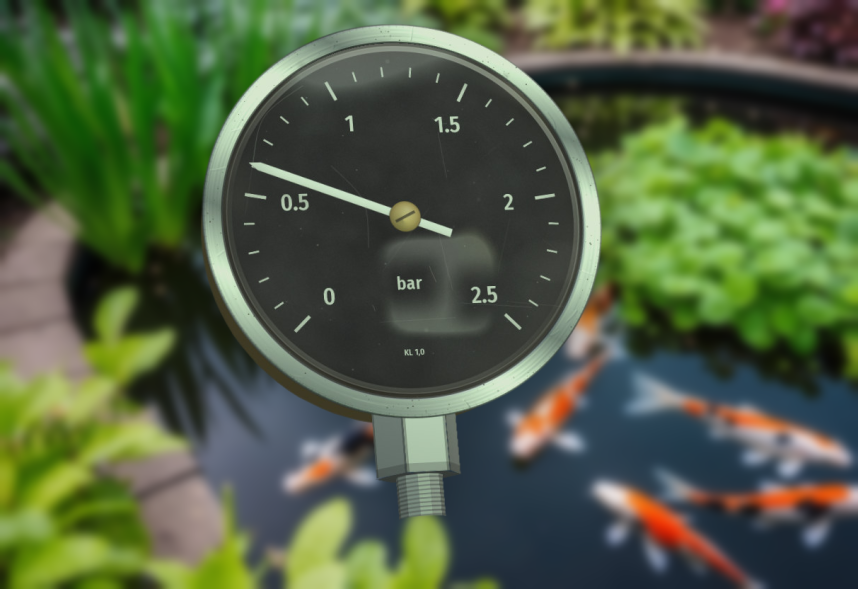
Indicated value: 0.6 bar
